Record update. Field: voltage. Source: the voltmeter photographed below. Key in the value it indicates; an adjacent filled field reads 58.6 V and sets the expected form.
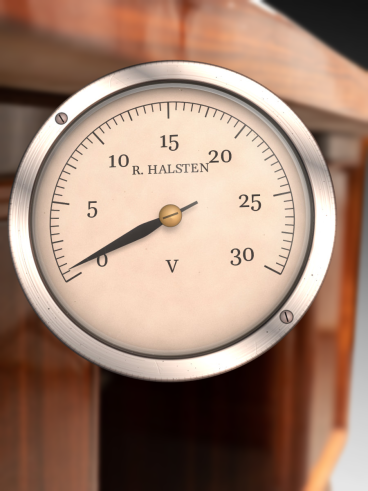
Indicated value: 0.5 V
